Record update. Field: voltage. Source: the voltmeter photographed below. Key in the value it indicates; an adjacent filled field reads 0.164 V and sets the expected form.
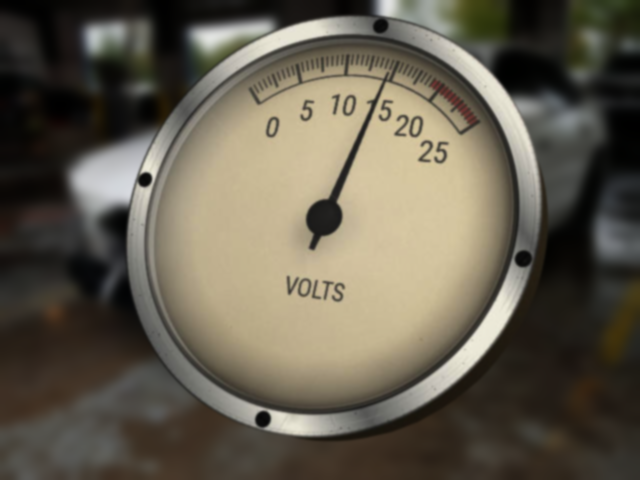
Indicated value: 15 V
